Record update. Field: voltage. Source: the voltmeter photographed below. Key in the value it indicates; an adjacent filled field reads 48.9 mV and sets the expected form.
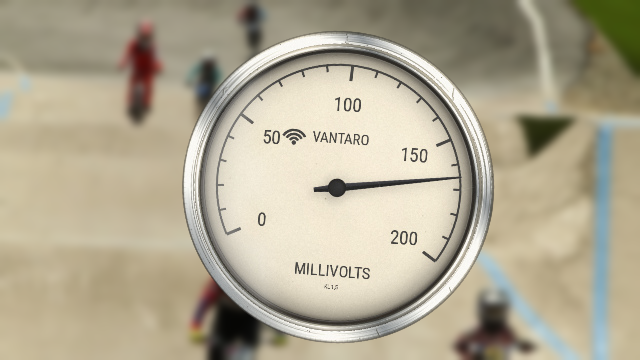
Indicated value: 165 mV
